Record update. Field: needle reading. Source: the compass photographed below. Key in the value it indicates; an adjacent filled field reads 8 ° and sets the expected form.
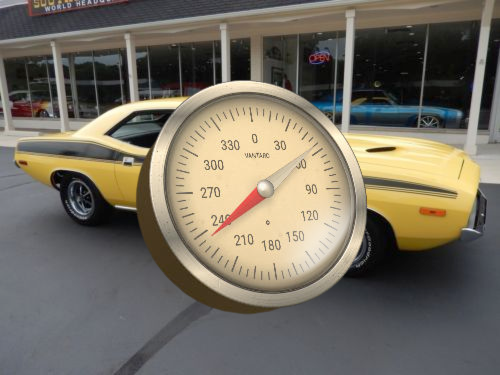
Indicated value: 235 °
